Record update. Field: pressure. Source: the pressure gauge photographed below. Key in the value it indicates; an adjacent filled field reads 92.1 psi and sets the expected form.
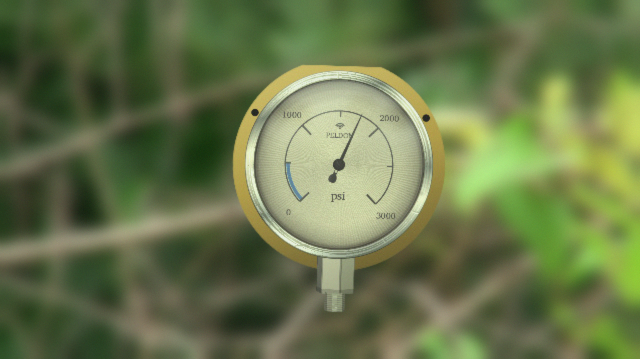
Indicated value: 1750 psi
